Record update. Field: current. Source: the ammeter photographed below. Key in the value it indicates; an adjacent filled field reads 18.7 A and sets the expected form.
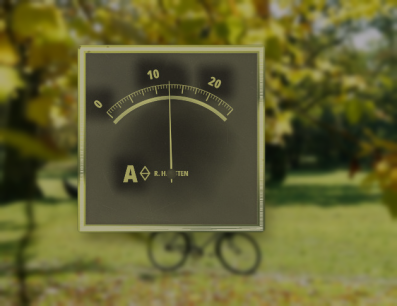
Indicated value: 12.5 A
